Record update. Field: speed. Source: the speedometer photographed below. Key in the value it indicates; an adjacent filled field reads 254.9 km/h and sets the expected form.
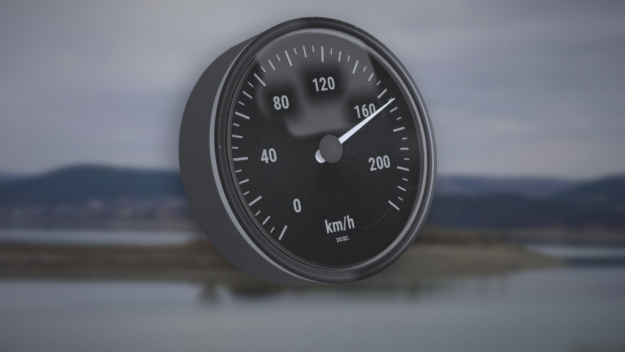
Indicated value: 165 km/h
